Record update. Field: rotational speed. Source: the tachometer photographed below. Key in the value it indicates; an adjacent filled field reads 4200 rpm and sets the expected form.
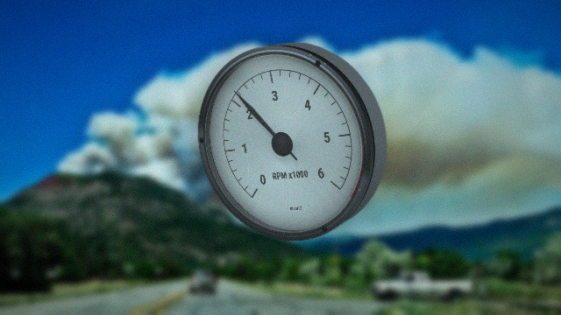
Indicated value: 2200 rpm
